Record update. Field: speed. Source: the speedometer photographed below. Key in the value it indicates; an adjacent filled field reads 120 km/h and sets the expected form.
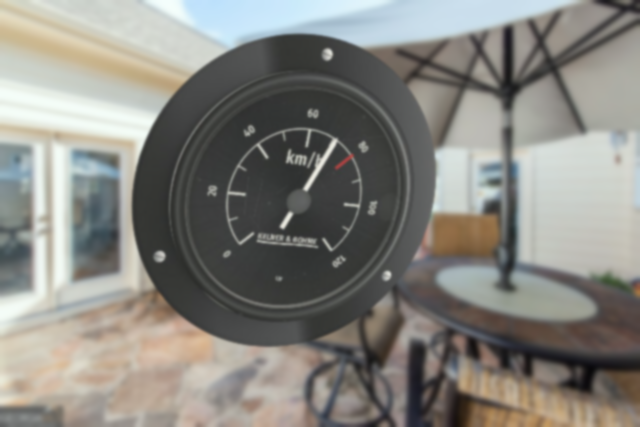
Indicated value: 70 km/h
